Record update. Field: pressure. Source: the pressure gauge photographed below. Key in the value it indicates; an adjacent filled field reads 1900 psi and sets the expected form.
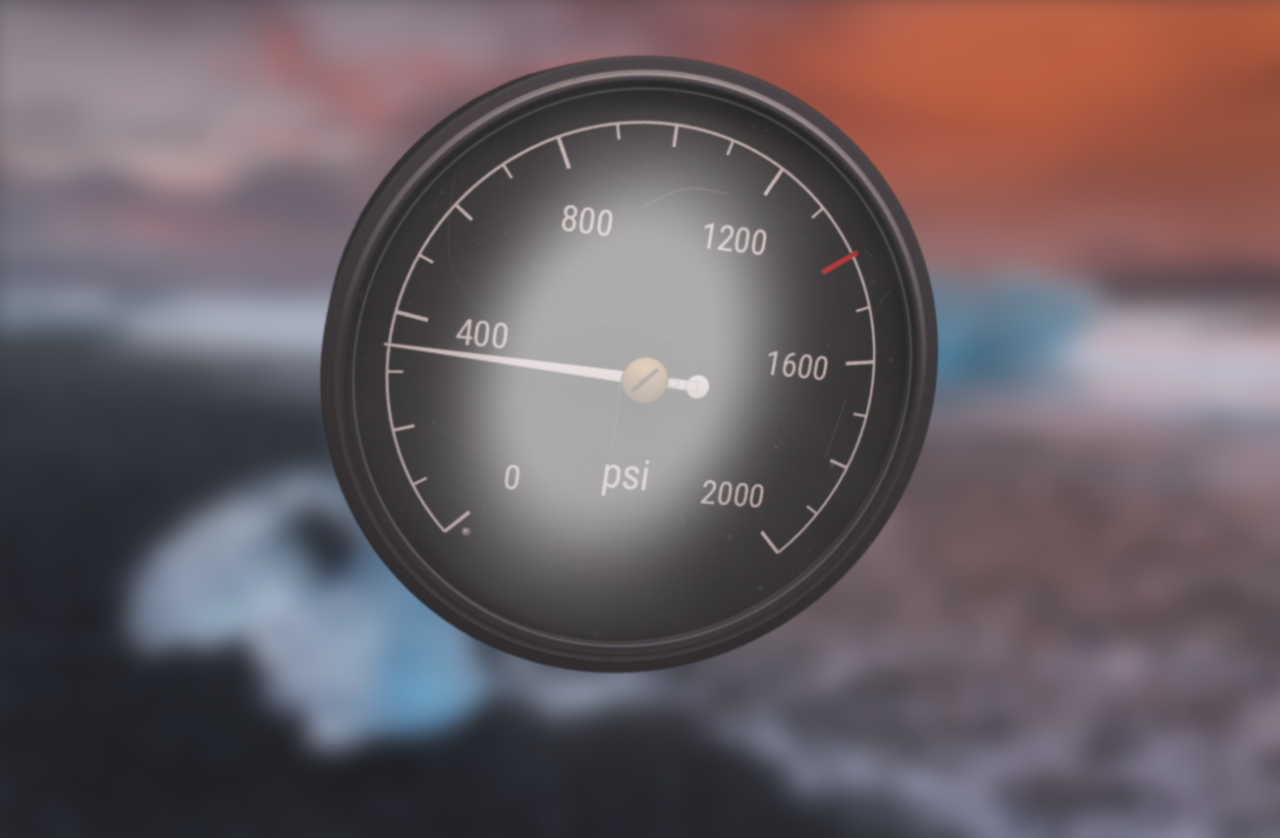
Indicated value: 350 psi
